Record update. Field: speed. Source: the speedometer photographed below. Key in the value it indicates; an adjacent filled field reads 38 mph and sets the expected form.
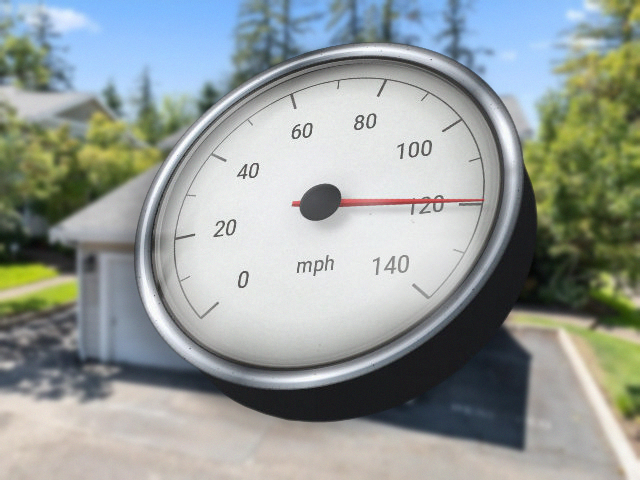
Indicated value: 120 mph
